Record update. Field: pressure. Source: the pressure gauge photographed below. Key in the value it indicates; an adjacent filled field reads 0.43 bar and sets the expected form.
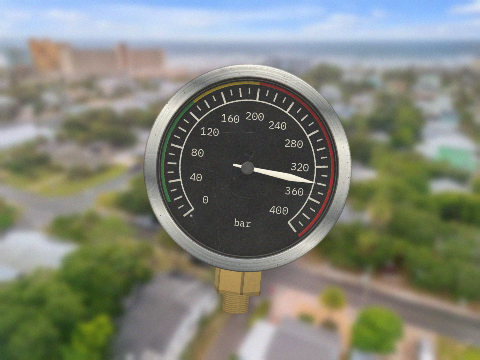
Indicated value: 340 bar
